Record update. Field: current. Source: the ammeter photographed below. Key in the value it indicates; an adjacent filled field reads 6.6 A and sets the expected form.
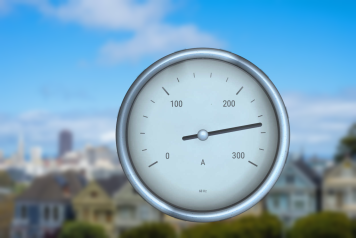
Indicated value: 250 A
